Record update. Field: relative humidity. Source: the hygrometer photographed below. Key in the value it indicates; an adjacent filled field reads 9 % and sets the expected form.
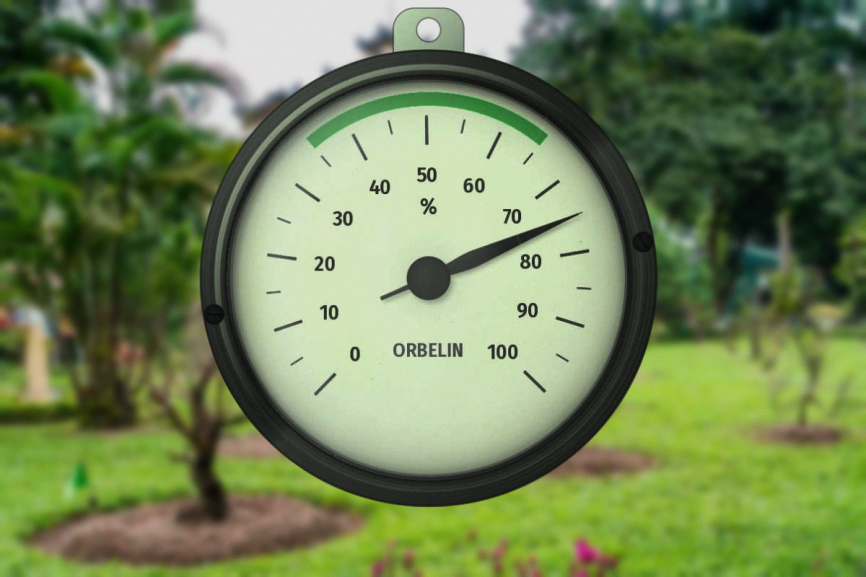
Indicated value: 75 %
